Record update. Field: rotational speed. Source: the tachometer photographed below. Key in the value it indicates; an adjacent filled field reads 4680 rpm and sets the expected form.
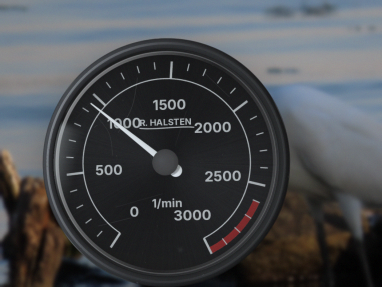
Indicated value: 950 rpm
